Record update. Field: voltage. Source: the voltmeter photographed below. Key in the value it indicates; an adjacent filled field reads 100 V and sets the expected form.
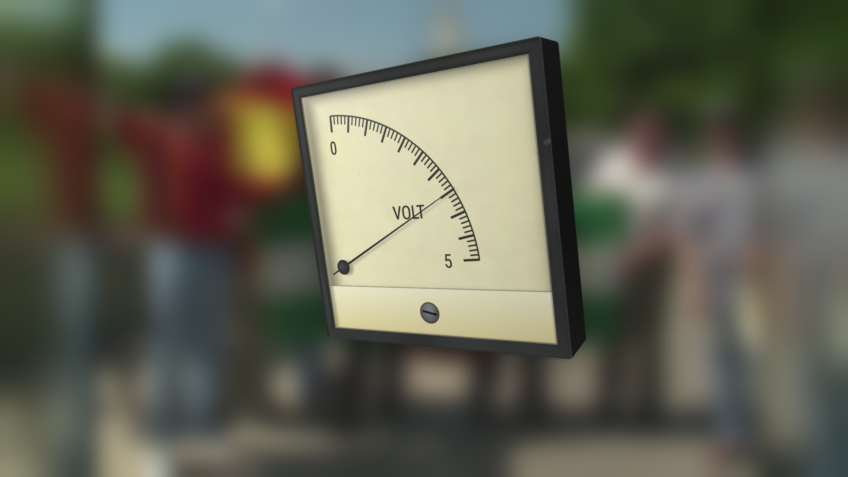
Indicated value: 3.5 V
